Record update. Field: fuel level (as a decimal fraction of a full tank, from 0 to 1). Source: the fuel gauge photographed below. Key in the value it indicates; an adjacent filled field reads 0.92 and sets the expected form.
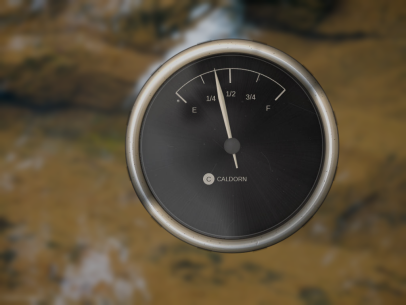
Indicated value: 0.375
